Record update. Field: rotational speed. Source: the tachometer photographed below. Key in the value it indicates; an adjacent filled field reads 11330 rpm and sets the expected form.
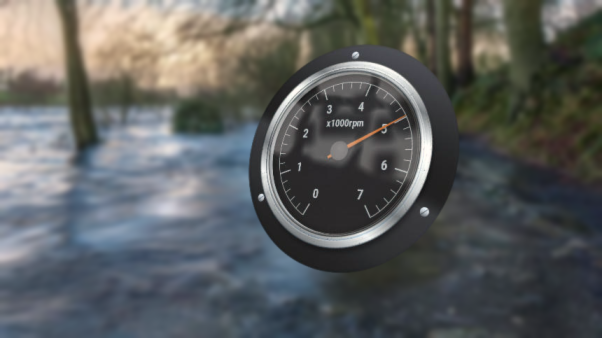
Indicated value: 5000 rpm
